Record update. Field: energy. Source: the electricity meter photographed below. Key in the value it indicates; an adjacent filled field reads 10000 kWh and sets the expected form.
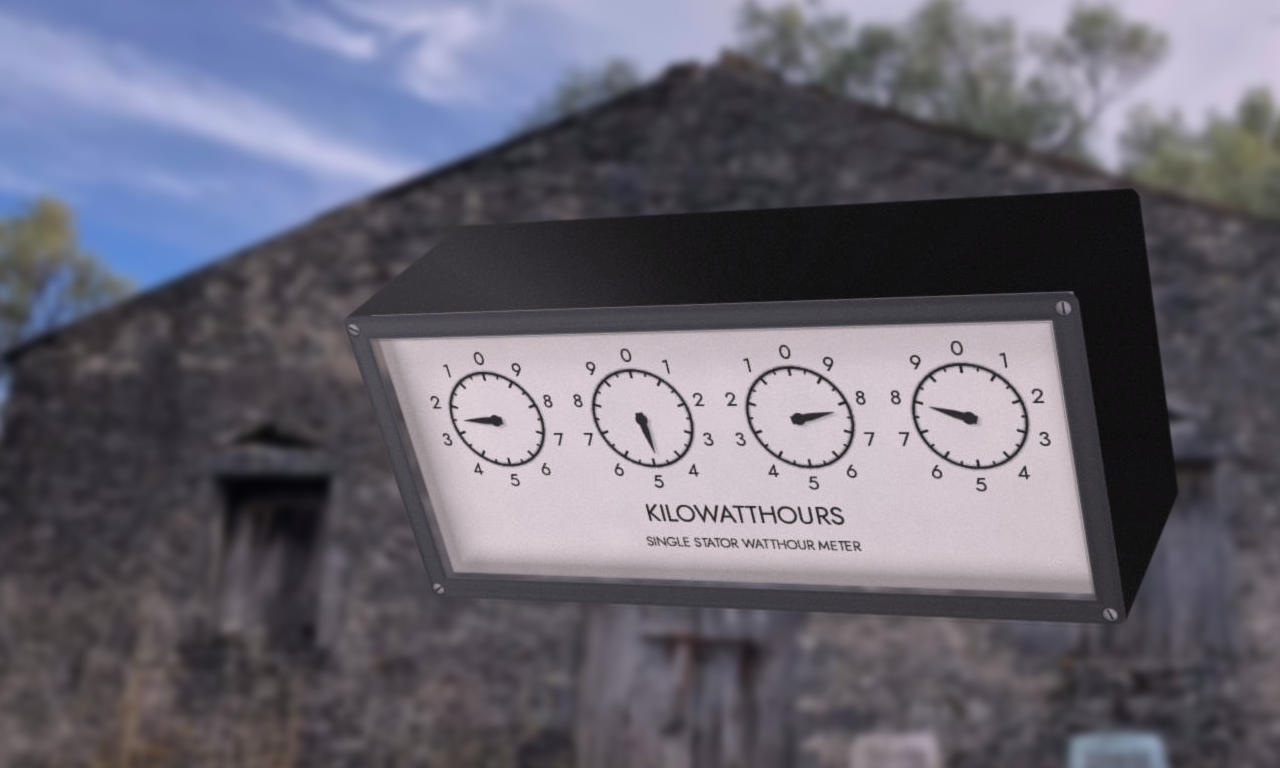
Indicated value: 2478 kWh
